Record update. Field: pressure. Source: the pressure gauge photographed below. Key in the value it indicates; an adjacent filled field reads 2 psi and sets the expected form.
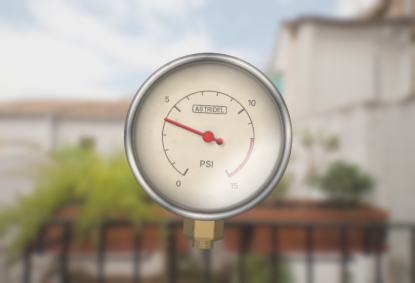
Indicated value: 4 psi
